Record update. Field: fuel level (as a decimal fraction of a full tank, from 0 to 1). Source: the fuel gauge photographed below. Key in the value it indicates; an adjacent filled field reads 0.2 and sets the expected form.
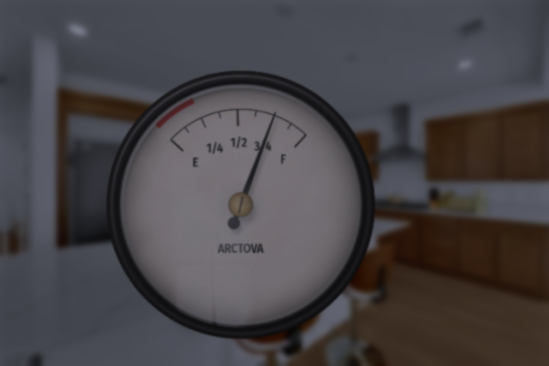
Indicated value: 0.75
